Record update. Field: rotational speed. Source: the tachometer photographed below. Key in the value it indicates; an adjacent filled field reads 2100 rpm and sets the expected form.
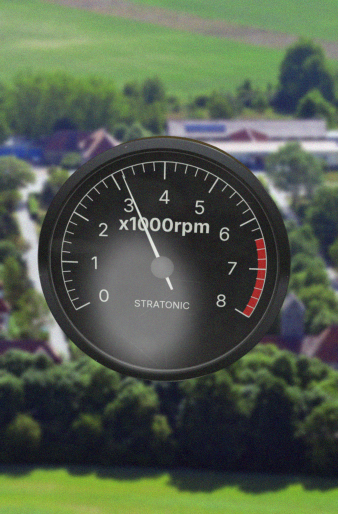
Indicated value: 3200 rpm
